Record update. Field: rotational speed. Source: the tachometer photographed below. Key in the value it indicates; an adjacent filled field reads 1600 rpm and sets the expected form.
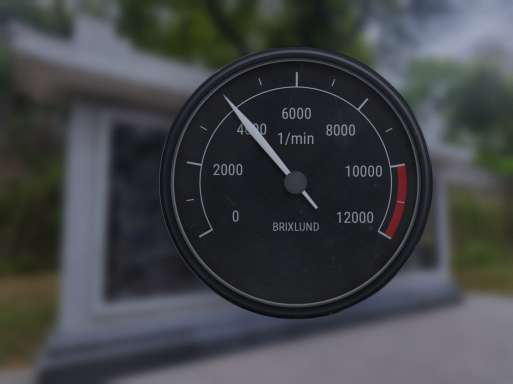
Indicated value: 4000 rpm
